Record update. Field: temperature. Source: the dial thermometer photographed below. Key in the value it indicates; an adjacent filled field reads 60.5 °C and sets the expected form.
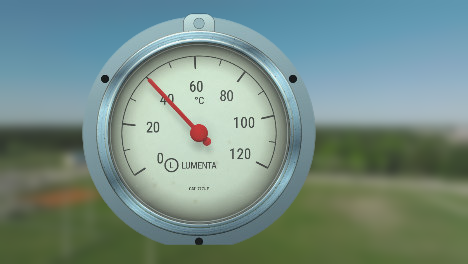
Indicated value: 40 °C
